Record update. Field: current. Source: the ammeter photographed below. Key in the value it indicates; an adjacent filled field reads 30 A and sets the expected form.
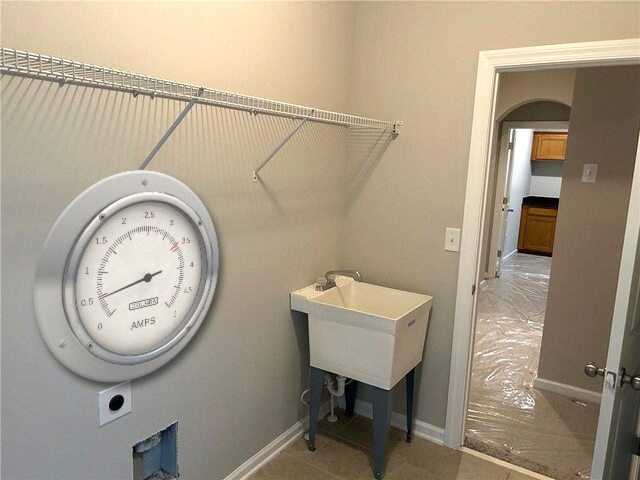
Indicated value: 0.5 A
